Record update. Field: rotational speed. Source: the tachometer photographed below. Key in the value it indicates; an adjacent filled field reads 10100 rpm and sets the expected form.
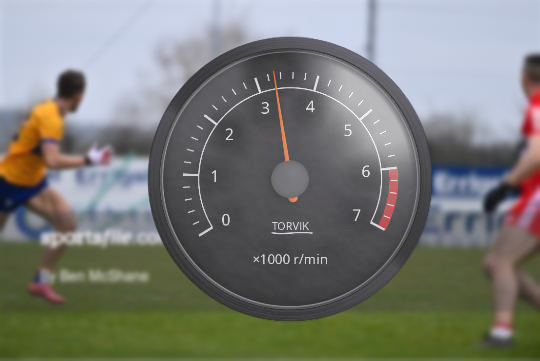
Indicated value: 3300 rpm
